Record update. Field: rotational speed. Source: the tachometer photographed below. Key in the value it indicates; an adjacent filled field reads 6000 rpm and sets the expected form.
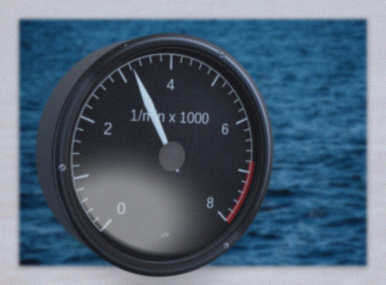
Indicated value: 3200 rpm
